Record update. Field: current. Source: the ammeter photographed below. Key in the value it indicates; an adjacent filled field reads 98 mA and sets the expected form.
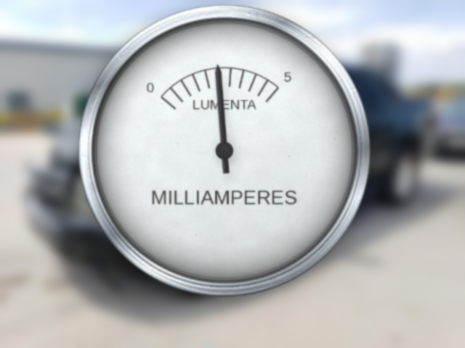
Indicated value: 2.5 mA
